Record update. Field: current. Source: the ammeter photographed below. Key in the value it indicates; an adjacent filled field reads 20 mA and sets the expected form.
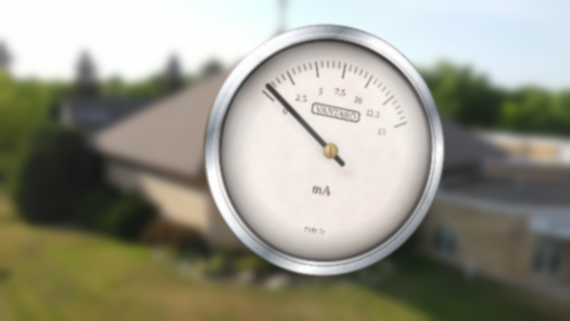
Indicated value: 0.5 mA
